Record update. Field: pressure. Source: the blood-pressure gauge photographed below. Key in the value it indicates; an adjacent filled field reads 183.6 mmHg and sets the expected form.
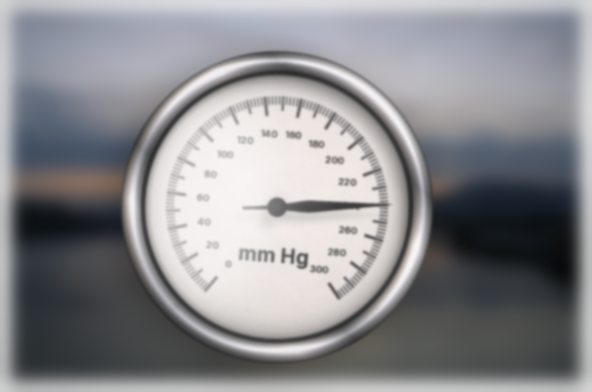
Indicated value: 240 mmHg
